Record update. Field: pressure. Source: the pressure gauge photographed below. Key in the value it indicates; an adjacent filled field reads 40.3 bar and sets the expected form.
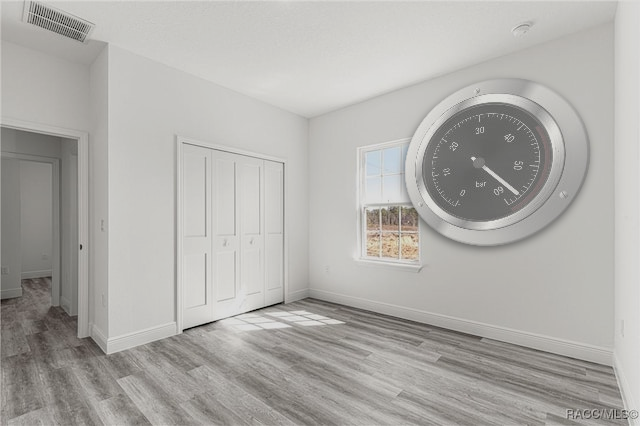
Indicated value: 57 bar
